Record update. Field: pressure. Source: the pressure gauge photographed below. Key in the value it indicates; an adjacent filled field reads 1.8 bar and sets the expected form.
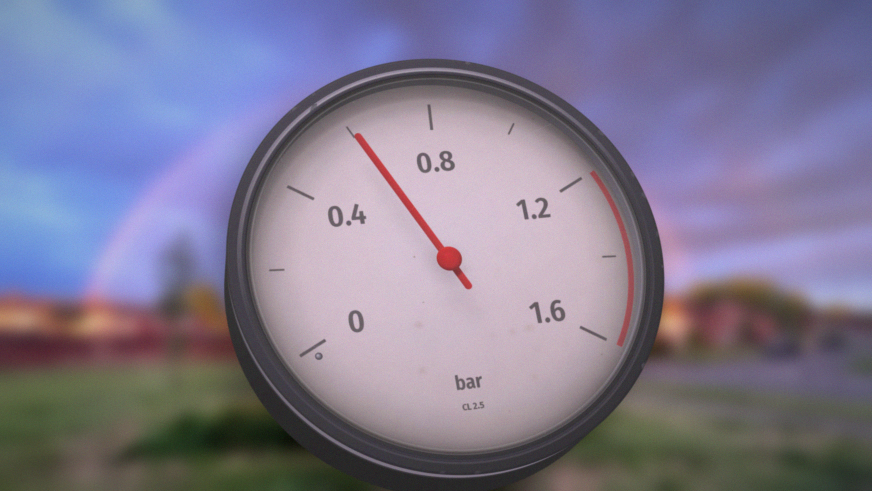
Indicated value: 0.6 bar
